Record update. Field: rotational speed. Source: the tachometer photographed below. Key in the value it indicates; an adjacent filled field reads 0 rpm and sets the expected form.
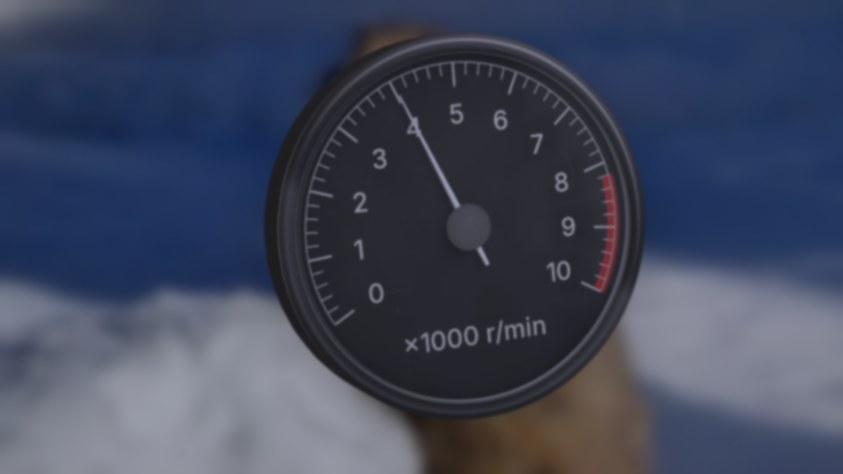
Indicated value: 4000 rpm
